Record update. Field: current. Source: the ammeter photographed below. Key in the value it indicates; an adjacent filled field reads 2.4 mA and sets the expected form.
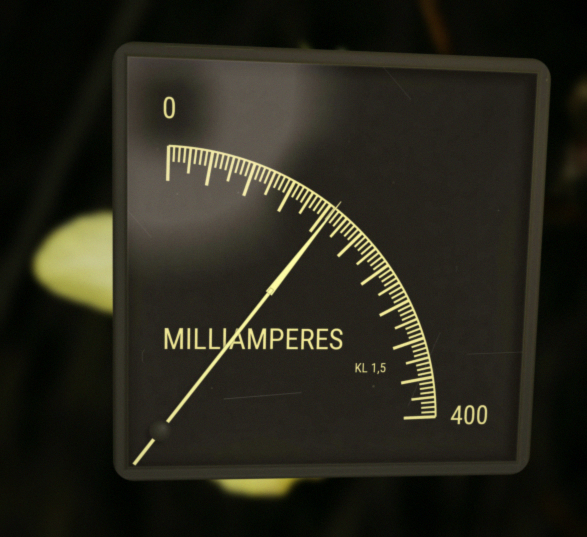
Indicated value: 165 mA
